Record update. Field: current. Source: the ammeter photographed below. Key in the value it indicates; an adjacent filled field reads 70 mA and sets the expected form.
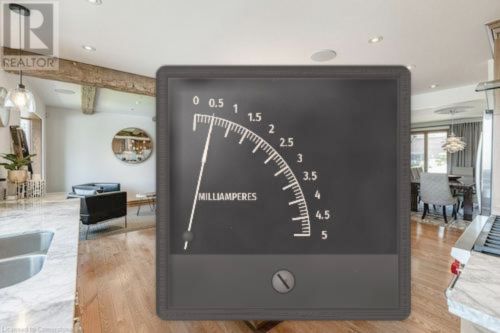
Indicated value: 0.5 mA
